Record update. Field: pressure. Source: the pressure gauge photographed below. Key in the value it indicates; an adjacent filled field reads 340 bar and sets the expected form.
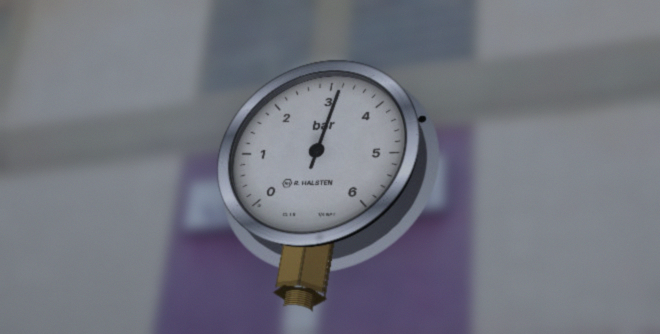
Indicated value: 3.2 bar
